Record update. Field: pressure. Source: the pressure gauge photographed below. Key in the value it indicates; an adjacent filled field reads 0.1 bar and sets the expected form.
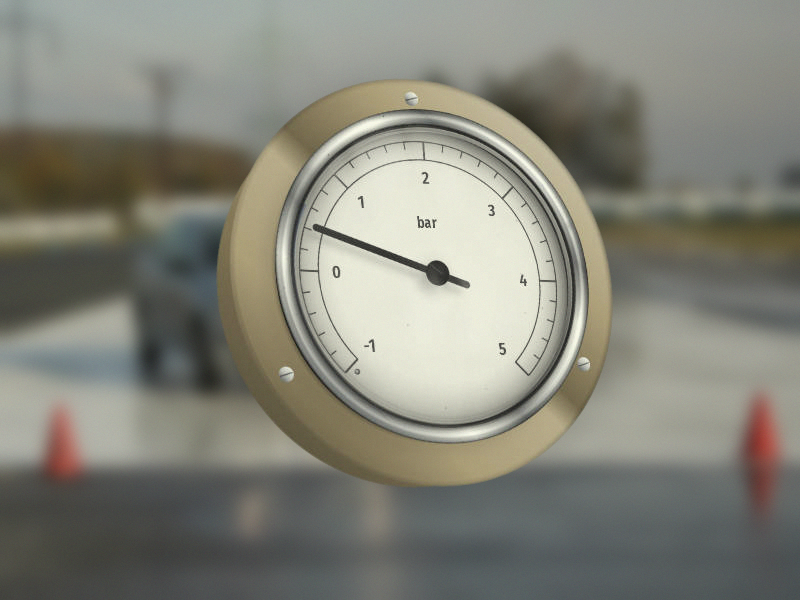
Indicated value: 0.4 bar
